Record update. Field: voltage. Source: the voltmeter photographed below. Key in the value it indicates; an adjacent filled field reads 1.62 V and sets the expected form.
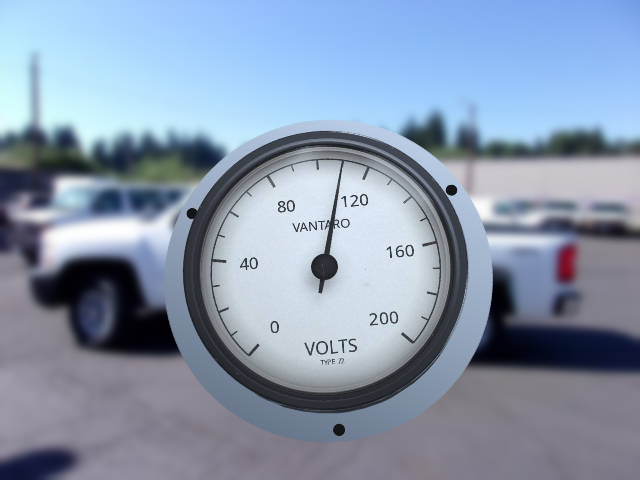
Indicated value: 110 V
